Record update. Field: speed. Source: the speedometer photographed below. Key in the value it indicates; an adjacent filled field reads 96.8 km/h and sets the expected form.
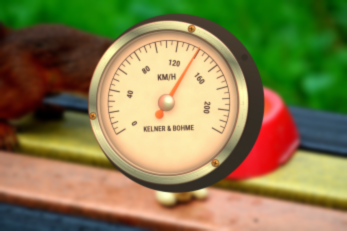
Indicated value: 140 km/h
